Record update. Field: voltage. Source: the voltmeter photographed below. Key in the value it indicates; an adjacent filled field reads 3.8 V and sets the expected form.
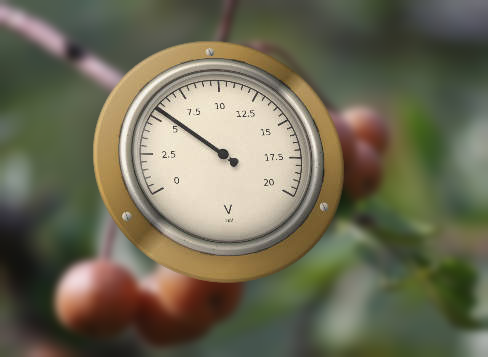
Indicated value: 5.5 V
